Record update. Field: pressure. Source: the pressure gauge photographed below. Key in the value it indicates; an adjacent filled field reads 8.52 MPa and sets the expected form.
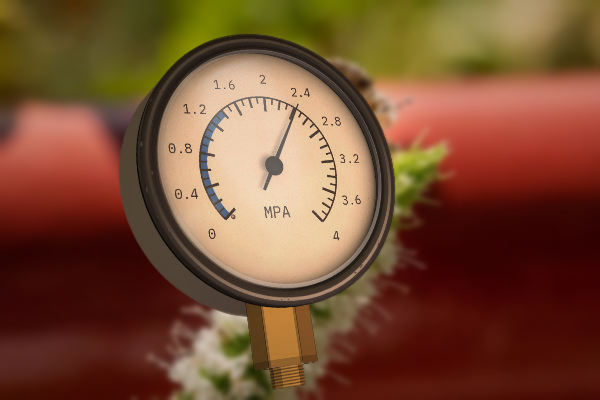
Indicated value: 2.4 MPa
